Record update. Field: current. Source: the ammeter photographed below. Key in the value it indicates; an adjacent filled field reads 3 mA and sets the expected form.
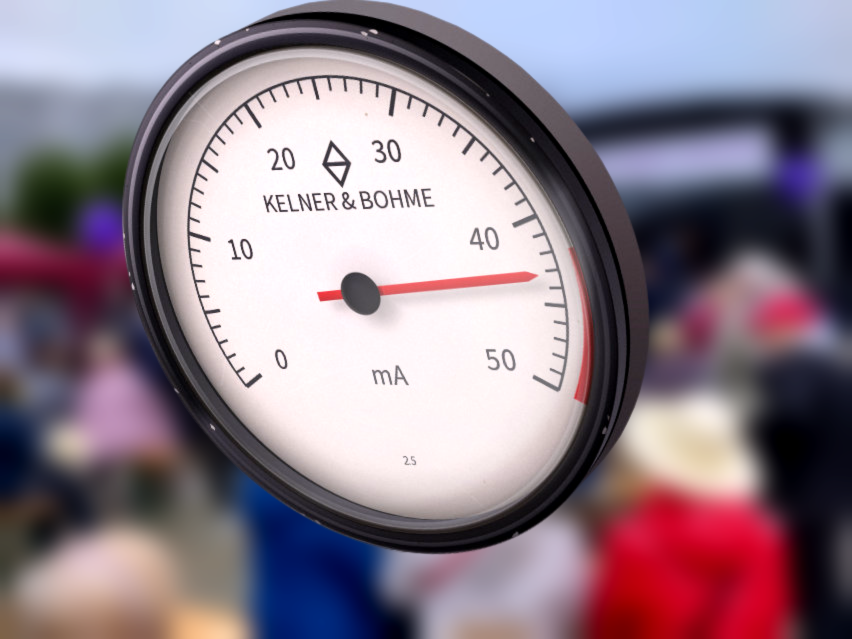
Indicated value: 43 mA
